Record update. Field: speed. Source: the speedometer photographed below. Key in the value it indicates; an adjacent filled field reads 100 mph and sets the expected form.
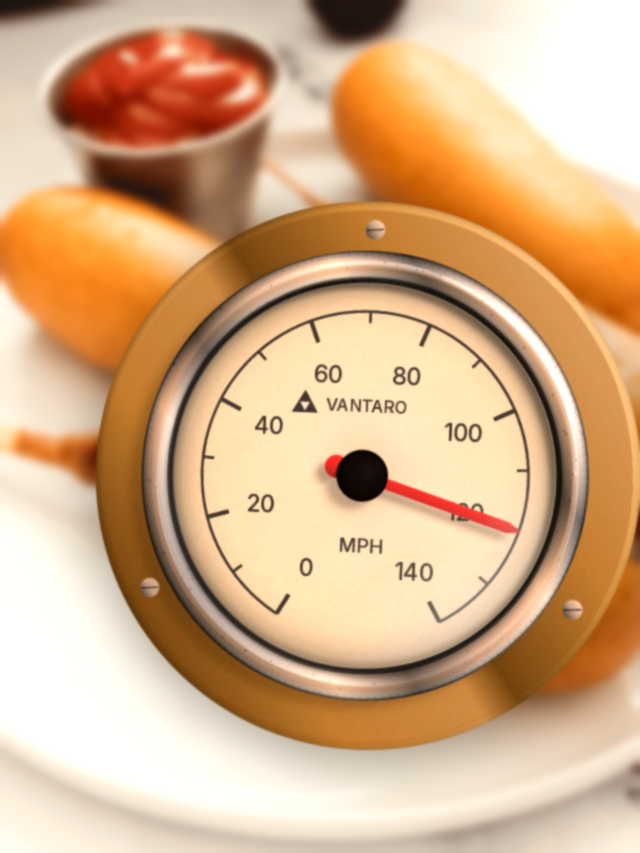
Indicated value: 120 mph
